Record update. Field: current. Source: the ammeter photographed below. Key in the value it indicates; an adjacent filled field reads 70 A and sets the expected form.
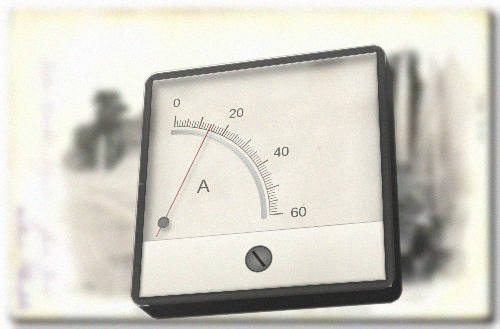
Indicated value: 15 A
